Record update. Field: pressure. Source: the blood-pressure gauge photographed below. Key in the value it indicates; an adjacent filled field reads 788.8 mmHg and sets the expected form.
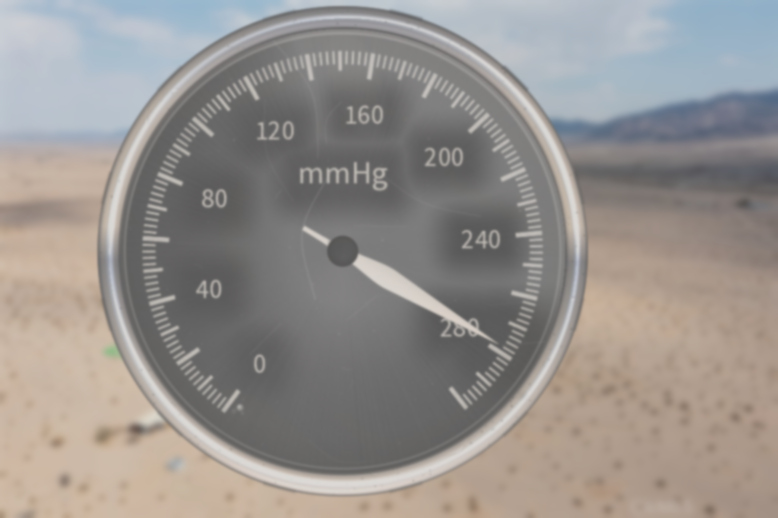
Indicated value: 278 mmHg
